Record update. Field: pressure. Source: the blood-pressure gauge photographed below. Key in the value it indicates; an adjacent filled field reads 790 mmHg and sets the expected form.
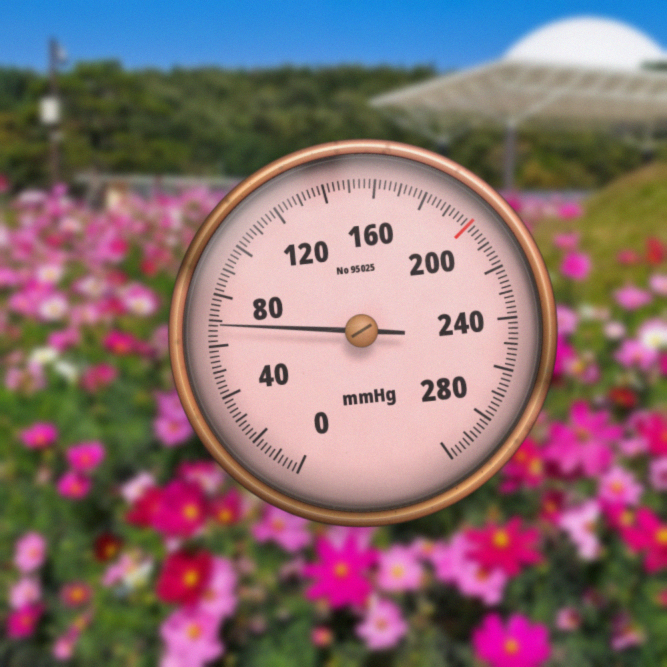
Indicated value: 68 mmHg
